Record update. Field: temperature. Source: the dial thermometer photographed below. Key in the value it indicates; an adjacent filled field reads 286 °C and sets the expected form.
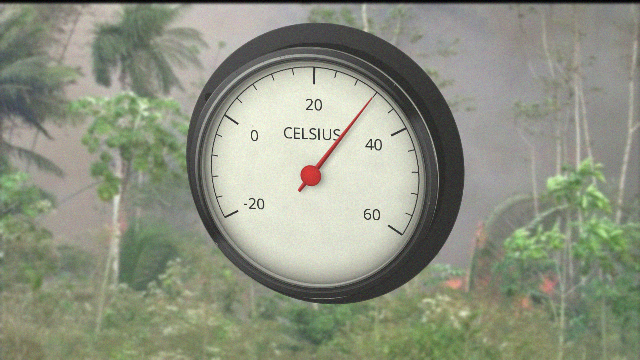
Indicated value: 32 °C
